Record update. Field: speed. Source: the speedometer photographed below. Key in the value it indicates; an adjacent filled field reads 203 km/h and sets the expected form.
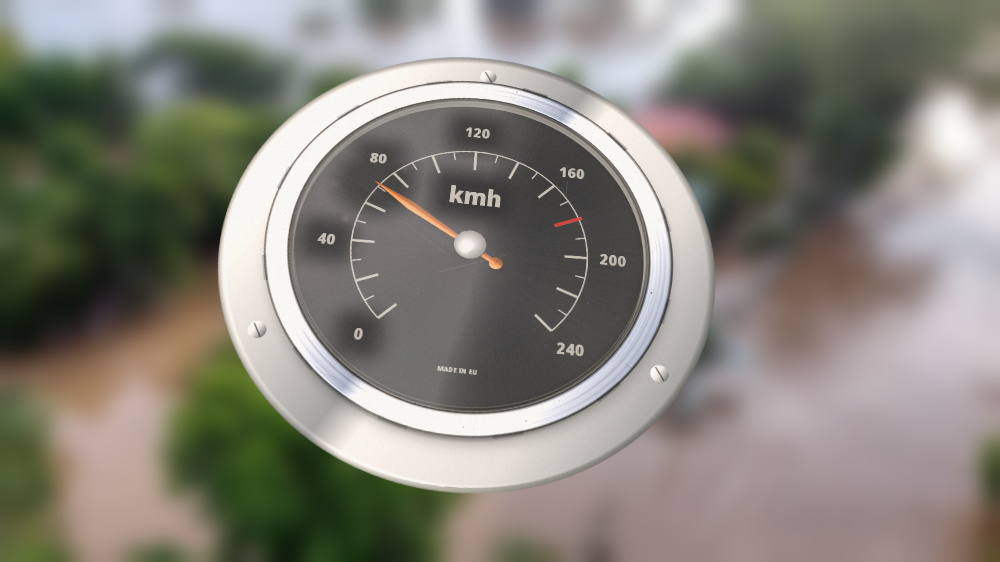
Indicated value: 70 km/h
